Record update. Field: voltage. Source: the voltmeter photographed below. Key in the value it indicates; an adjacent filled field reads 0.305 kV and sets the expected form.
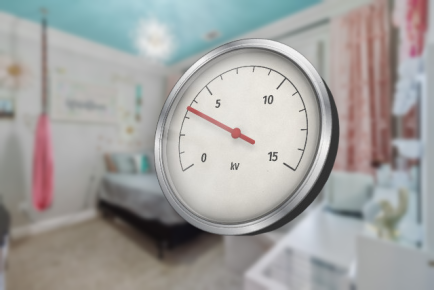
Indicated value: 3.5 kV
